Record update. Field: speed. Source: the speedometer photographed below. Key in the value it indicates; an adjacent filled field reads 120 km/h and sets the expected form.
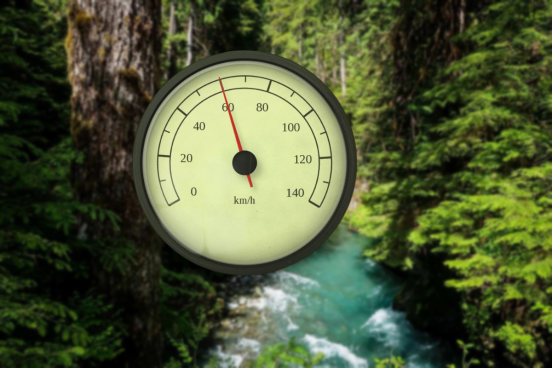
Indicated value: 60 km/h
